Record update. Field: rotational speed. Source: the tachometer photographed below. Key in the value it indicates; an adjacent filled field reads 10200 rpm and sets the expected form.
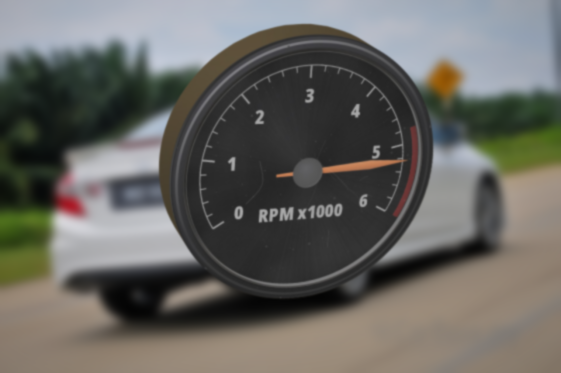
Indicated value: 5200 rpm
